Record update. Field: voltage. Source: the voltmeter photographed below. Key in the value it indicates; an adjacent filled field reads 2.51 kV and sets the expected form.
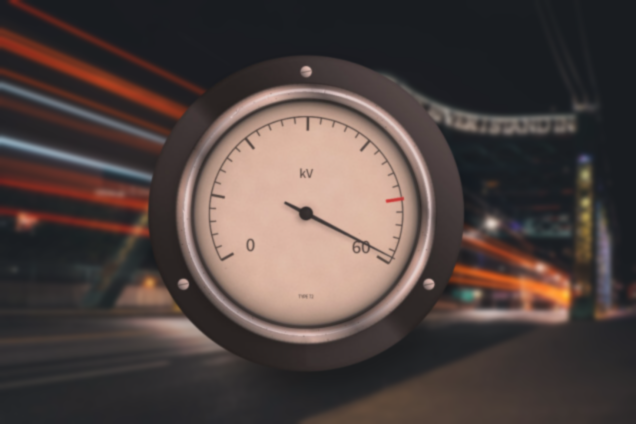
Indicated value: 59 kV
